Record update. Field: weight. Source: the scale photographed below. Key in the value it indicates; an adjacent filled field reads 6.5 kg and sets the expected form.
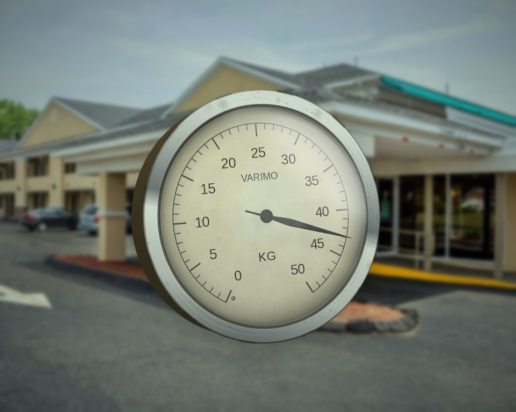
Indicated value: 43 kg
